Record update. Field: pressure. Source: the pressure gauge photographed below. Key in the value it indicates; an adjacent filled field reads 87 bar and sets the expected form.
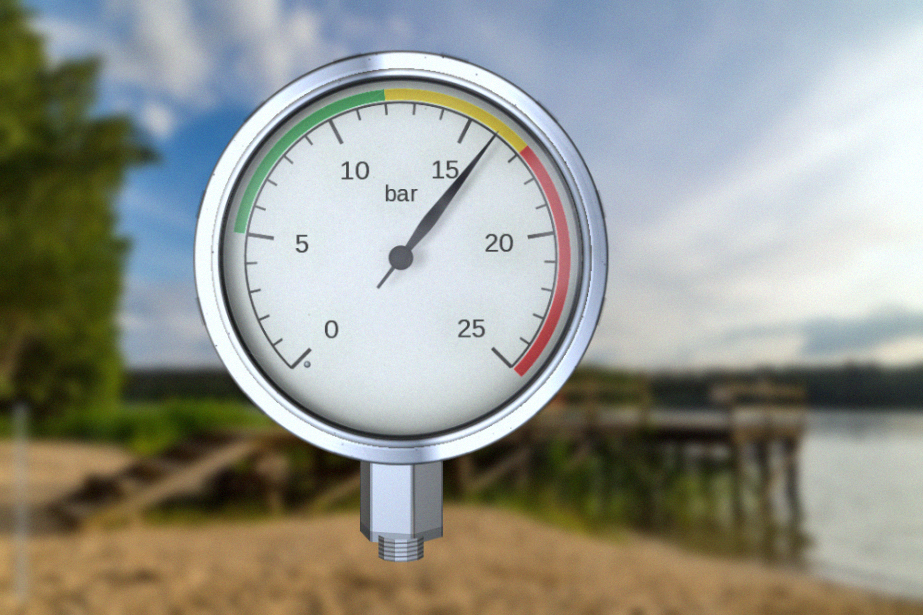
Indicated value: 16 bar
